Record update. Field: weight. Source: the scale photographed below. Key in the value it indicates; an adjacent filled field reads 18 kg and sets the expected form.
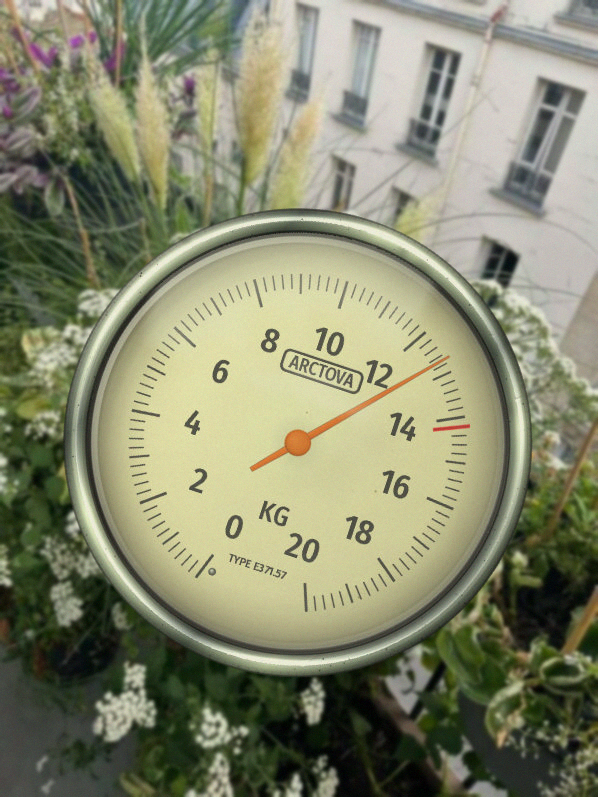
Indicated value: 12.7 kg
